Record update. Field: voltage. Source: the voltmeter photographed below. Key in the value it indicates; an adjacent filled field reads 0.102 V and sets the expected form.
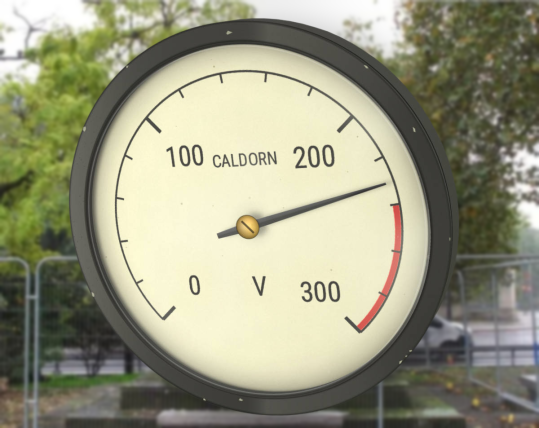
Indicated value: 230 V
